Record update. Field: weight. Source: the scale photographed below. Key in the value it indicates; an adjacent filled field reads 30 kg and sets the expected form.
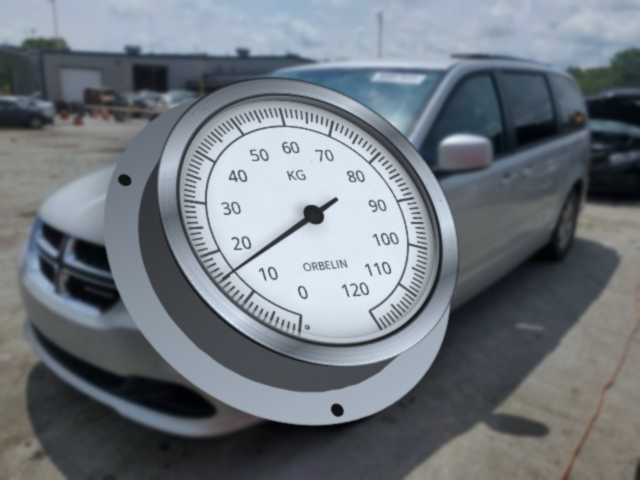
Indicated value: 15 kg
